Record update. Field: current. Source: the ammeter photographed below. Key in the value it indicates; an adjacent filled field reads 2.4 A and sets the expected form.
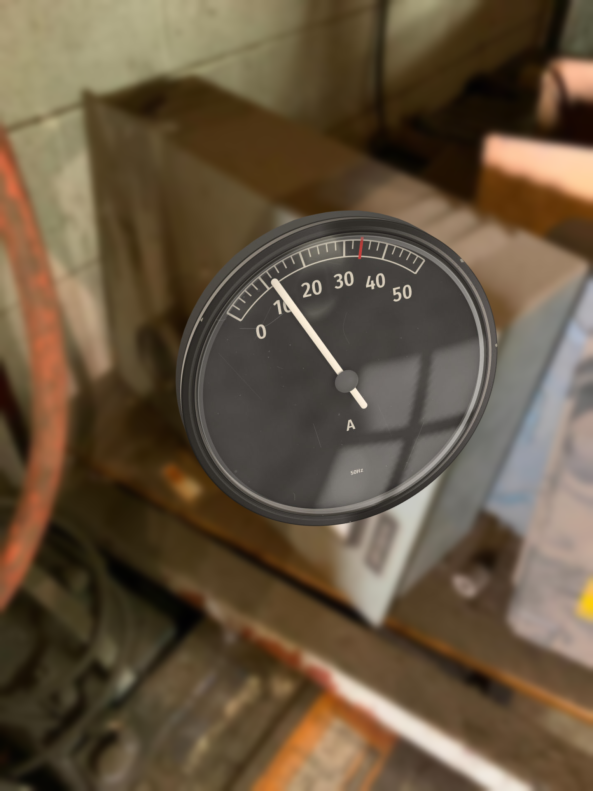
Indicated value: 12 A
